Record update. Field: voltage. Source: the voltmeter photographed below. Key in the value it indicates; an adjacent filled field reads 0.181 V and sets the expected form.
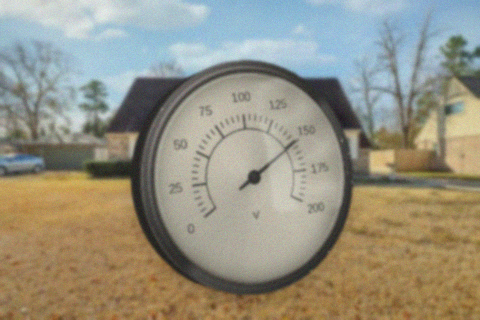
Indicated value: 150 V
